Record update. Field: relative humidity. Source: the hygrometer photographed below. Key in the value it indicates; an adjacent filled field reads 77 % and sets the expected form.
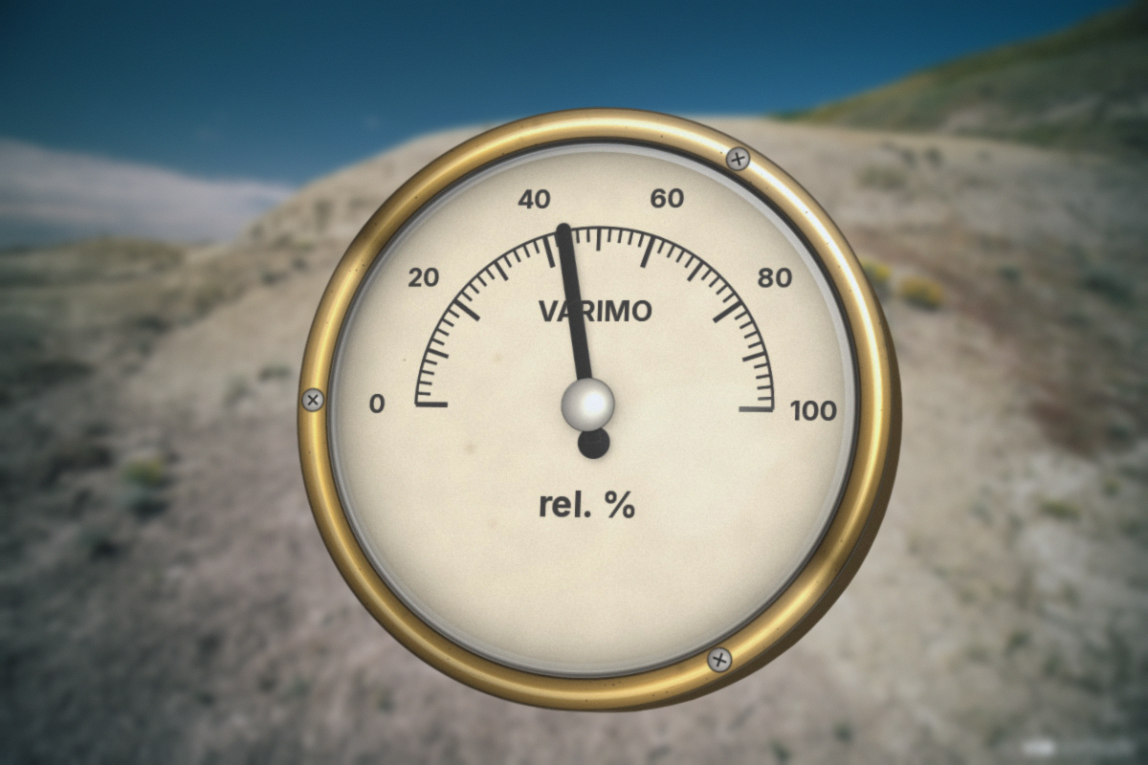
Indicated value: 44 %
